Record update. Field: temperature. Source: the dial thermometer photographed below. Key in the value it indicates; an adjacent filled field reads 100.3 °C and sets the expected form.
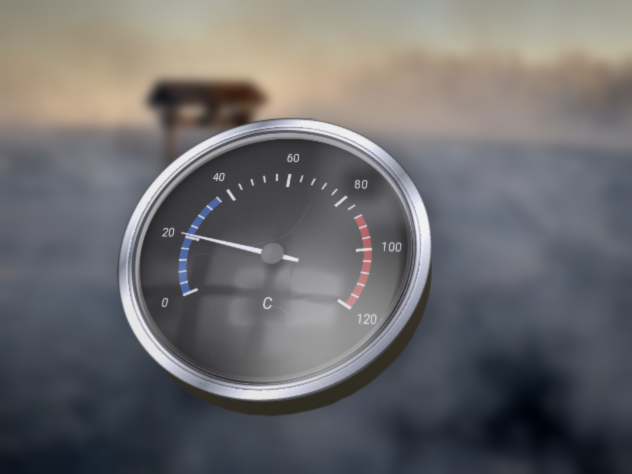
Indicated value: 20 °C
